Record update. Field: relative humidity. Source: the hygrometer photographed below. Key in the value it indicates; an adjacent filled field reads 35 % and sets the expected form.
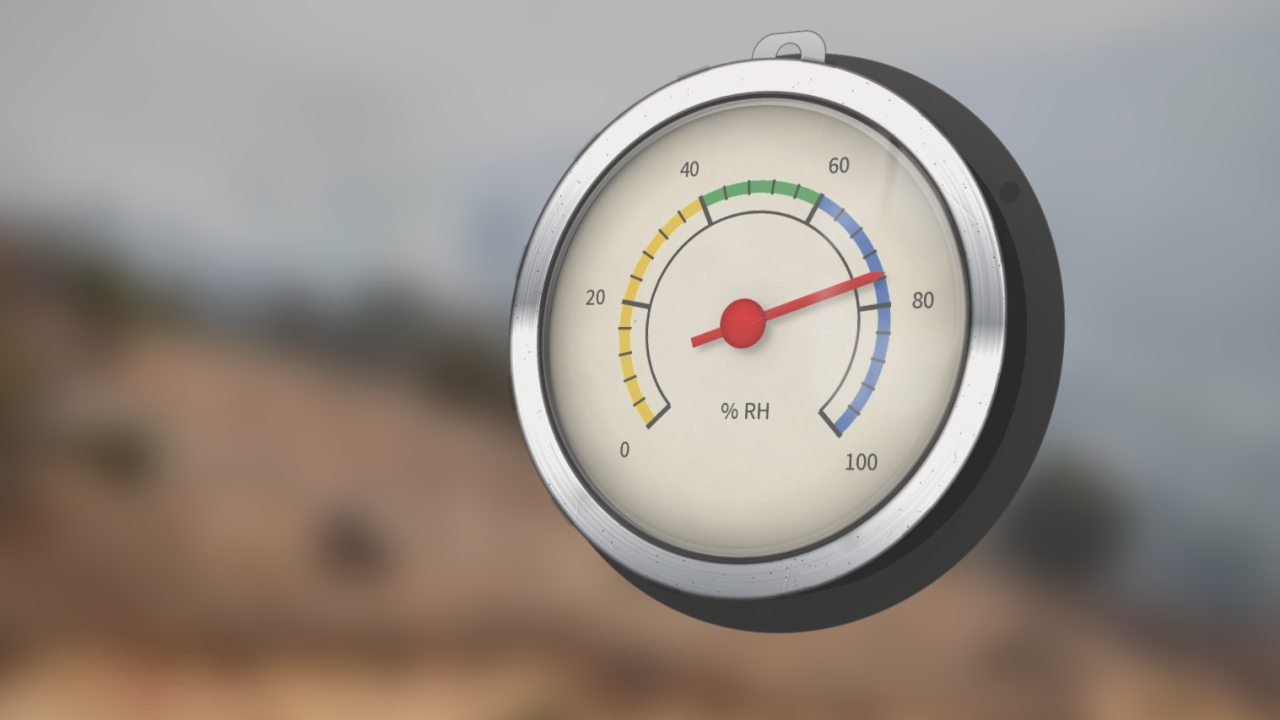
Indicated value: 76 %
